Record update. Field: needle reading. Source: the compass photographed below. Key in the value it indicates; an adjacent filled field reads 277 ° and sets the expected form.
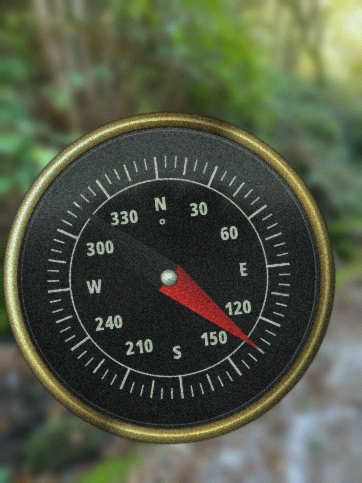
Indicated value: 135 °
